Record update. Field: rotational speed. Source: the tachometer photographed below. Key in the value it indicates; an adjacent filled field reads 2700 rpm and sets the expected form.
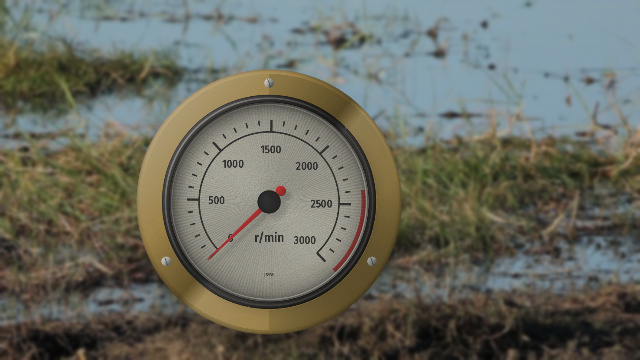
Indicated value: 0 rpm
